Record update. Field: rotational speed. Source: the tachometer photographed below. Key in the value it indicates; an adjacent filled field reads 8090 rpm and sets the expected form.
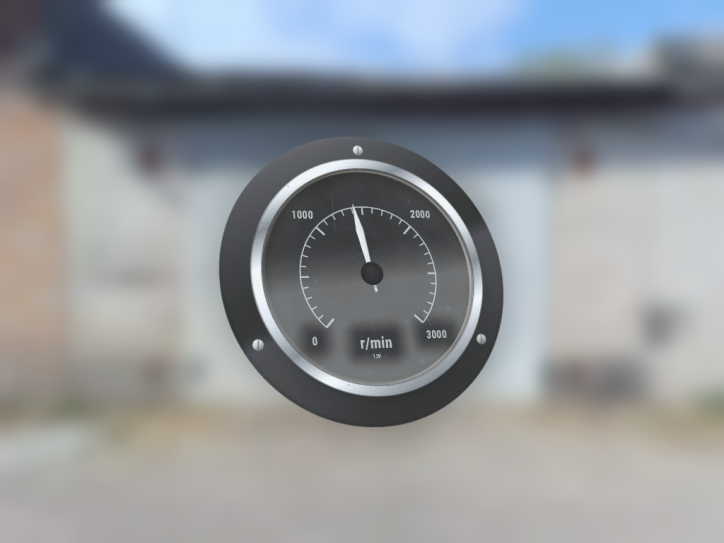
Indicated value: 1400 rpm
